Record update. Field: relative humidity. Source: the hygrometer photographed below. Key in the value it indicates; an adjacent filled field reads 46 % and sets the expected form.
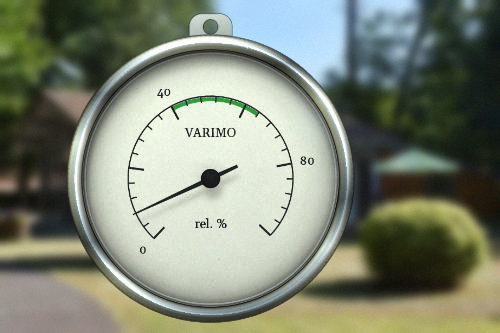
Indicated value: 8 %
